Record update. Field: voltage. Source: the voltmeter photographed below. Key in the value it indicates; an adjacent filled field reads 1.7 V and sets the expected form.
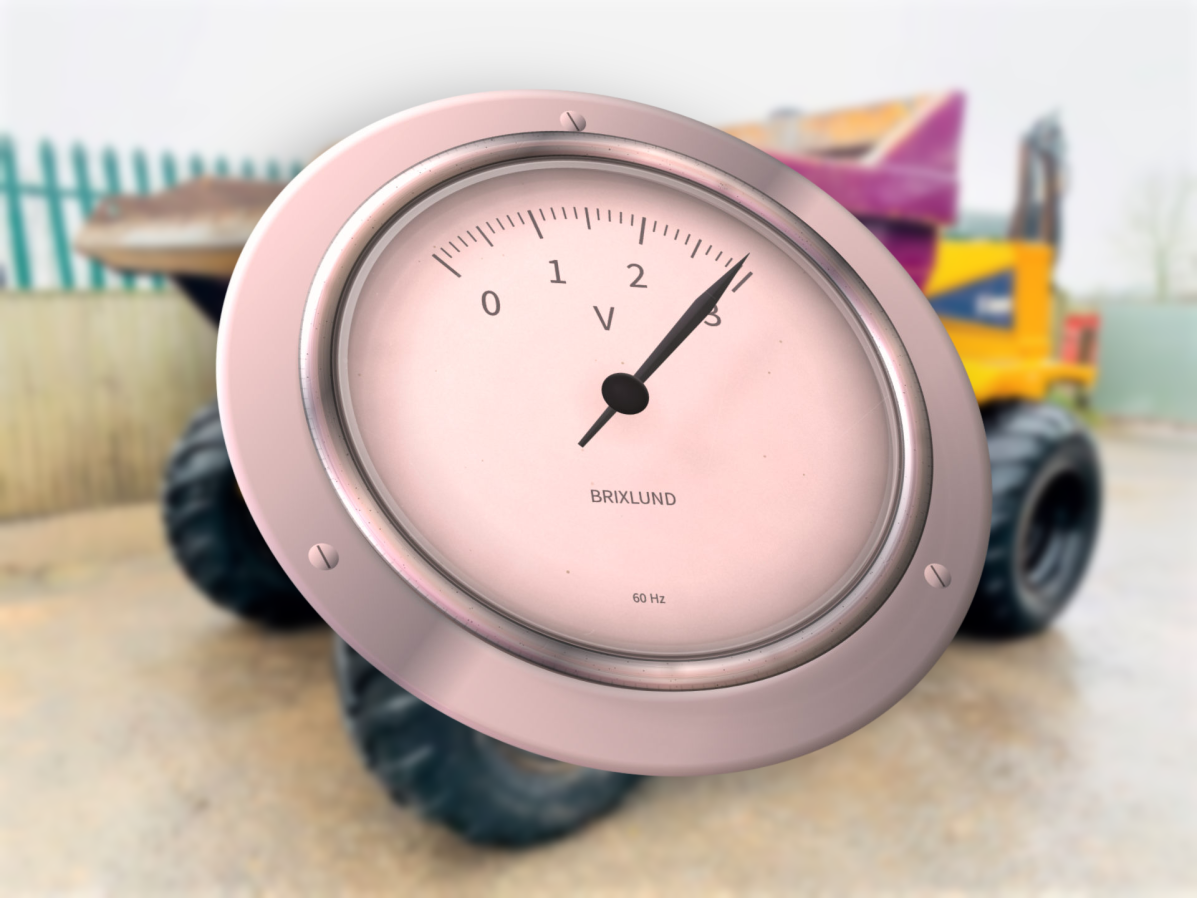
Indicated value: 2.9 V
